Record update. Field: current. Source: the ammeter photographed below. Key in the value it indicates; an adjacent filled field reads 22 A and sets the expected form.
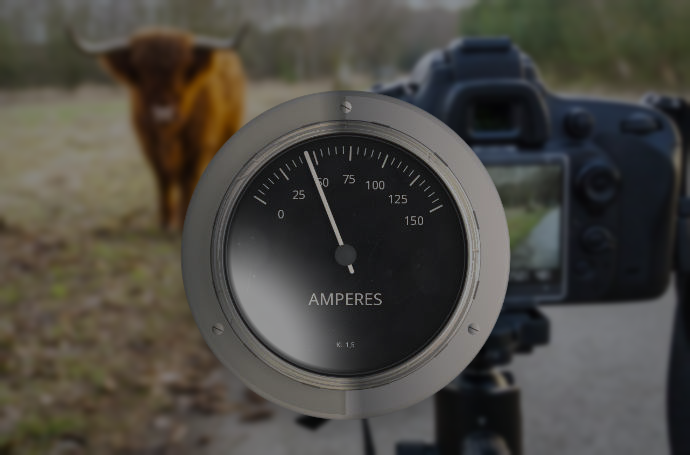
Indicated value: 45 A
